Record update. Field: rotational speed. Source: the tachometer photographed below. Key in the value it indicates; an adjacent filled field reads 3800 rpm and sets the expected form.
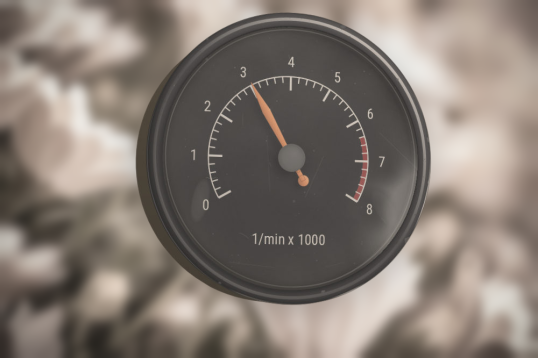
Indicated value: 3000 rpm
